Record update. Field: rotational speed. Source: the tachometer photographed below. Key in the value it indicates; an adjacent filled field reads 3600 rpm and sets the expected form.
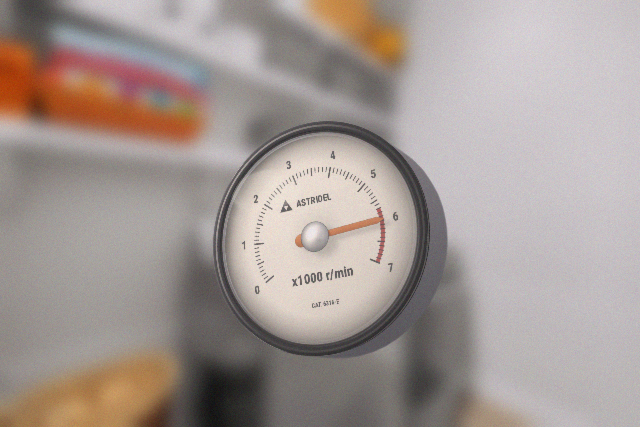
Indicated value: 6000 rpm
